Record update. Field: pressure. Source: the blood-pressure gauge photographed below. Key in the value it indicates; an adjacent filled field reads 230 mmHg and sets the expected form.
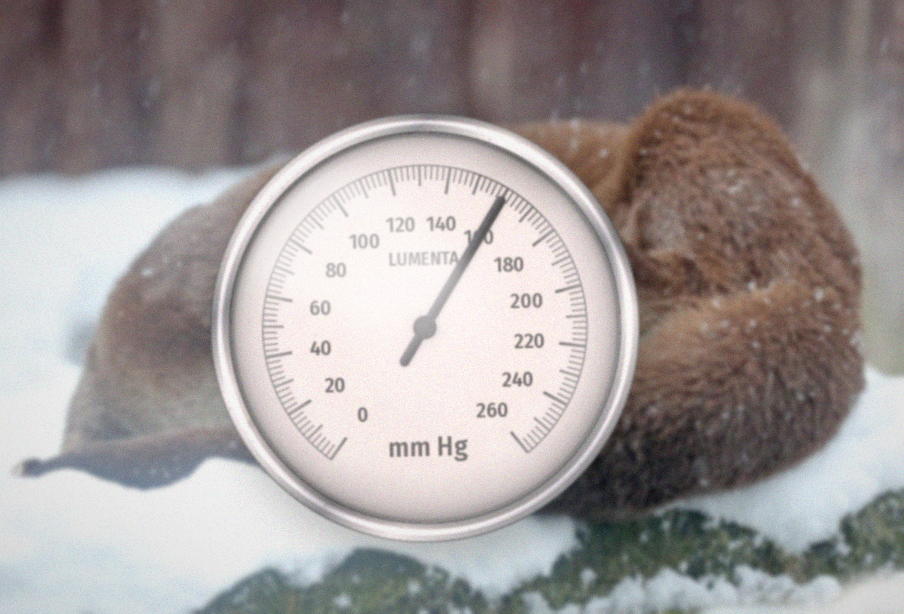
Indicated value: 160 mmHg
